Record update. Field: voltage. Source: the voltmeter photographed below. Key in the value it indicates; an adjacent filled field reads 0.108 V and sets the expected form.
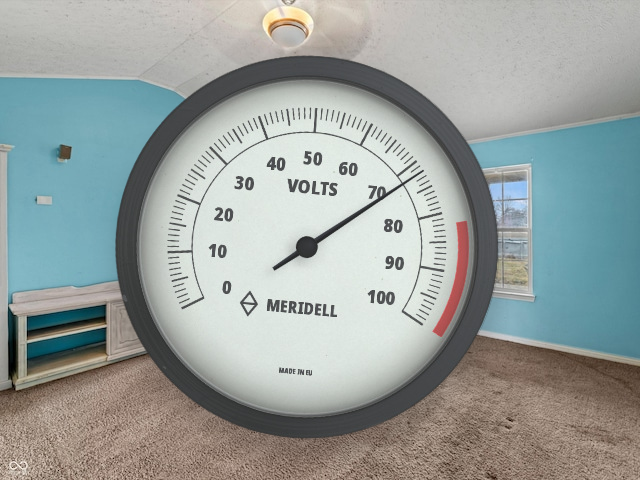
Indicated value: 72 V
